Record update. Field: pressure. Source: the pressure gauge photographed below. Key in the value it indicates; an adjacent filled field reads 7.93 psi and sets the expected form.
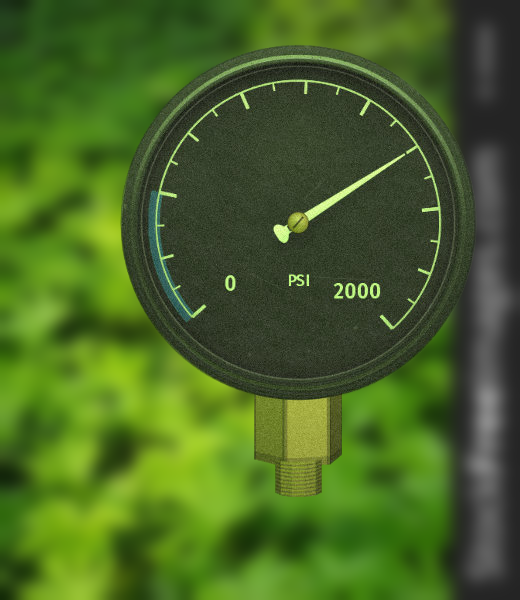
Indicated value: 1400 psi
